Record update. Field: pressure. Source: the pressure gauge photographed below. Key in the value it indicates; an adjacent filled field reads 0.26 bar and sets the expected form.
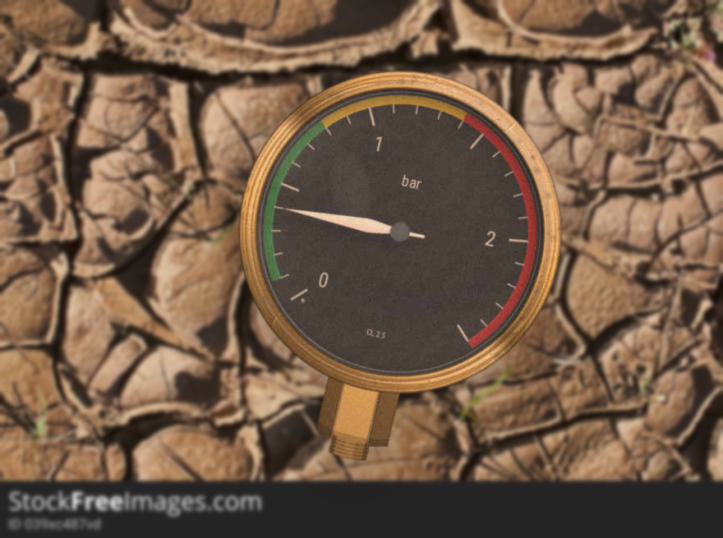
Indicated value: 0.4 bar
